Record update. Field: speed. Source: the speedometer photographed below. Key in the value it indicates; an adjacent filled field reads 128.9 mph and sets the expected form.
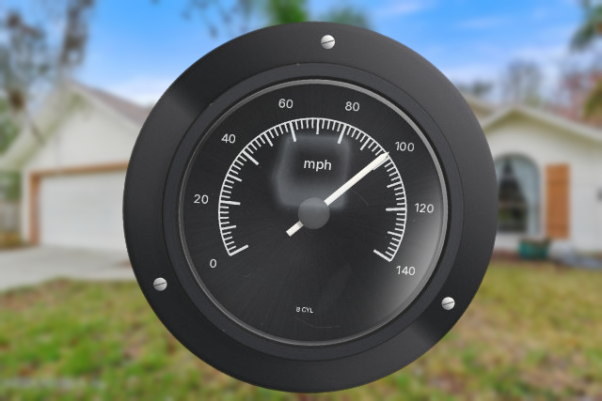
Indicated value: 98 mph
